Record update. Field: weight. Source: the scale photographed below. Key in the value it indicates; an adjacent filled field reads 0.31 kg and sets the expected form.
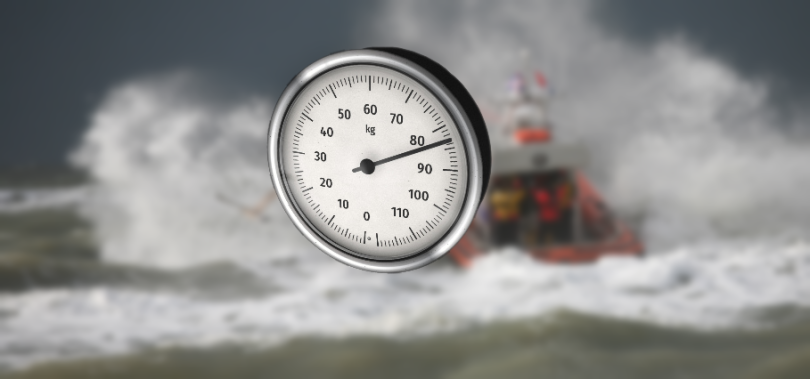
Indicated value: 83 kg
